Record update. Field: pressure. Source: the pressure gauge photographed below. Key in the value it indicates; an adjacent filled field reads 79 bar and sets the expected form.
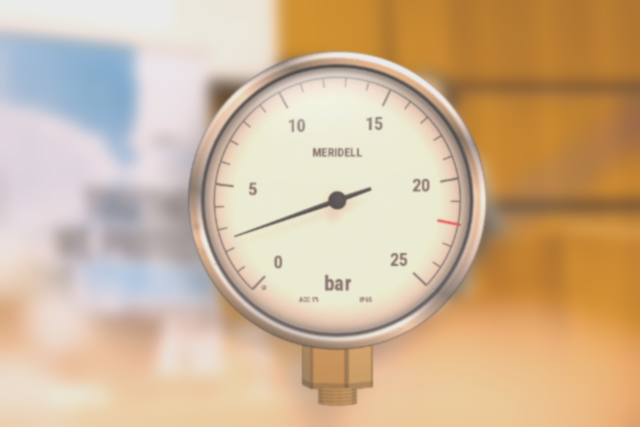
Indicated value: 2.5 bar
